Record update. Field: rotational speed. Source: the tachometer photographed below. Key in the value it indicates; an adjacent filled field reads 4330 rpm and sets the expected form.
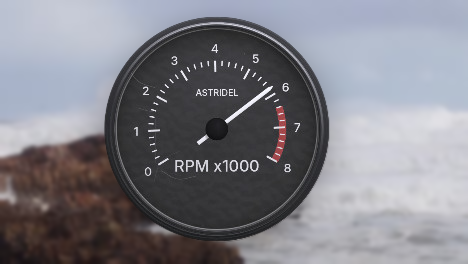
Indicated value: 5800 rpm
